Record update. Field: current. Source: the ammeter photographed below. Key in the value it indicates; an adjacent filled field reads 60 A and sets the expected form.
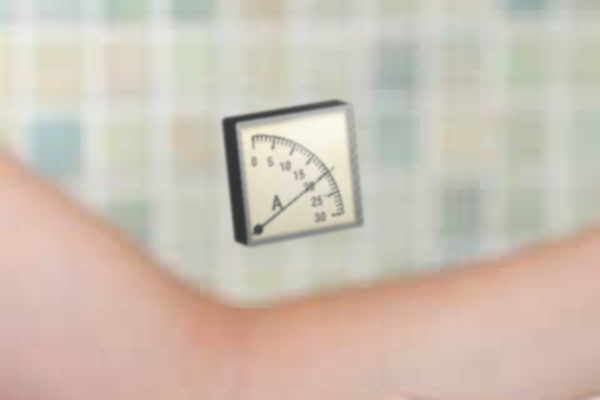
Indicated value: 20 A
